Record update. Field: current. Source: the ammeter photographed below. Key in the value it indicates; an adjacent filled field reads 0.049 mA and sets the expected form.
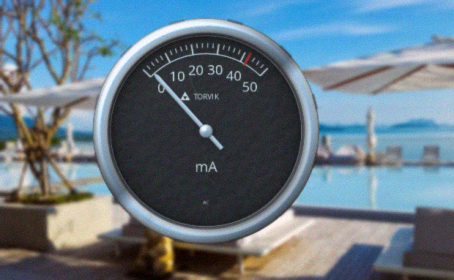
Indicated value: 2 mA
